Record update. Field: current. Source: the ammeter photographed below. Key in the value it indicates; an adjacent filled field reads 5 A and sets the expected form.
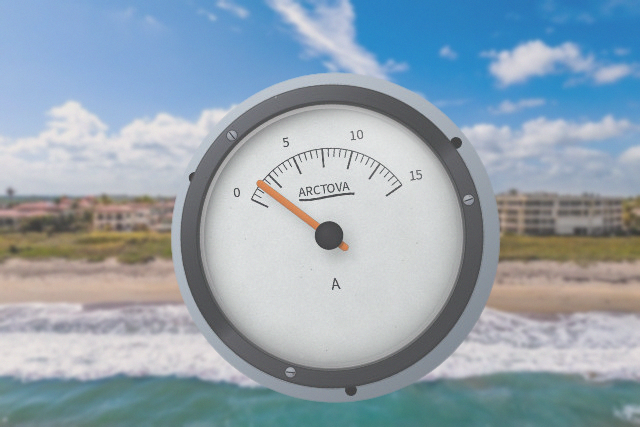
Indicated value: 1.5 A
